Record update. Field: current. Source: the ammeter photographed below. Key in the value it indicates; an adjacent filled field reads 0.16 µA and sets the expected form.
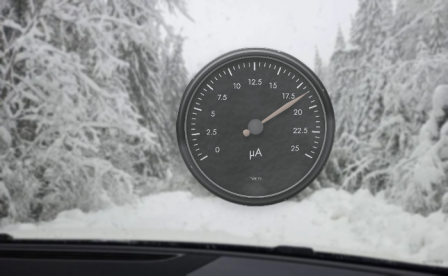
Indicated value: 18.5 µA
